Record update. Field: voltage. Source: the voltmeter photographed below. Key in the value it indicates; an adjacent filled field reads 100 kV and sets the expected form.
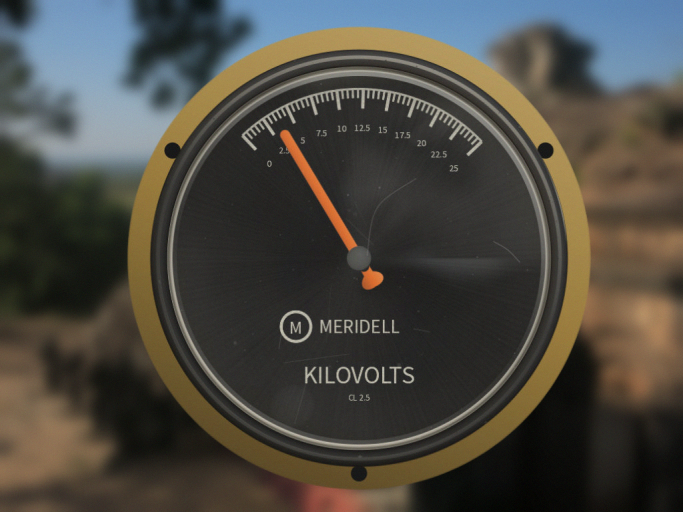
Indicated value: 3.5 kV
